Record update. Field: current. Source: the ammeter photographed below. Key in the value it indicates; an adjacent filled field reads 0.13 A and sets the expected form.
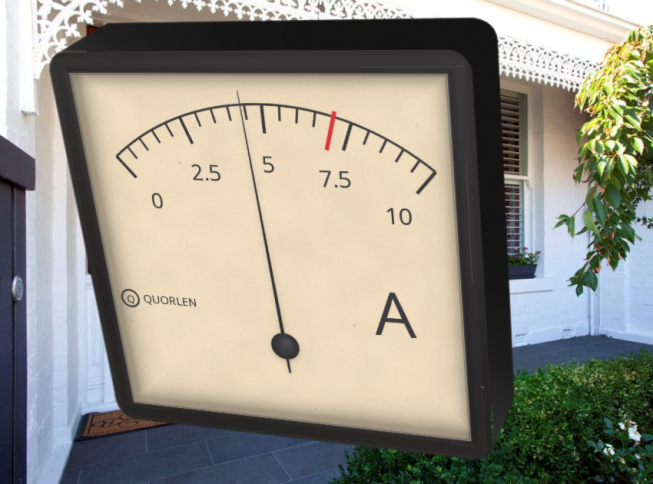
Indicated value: 4.5 A
